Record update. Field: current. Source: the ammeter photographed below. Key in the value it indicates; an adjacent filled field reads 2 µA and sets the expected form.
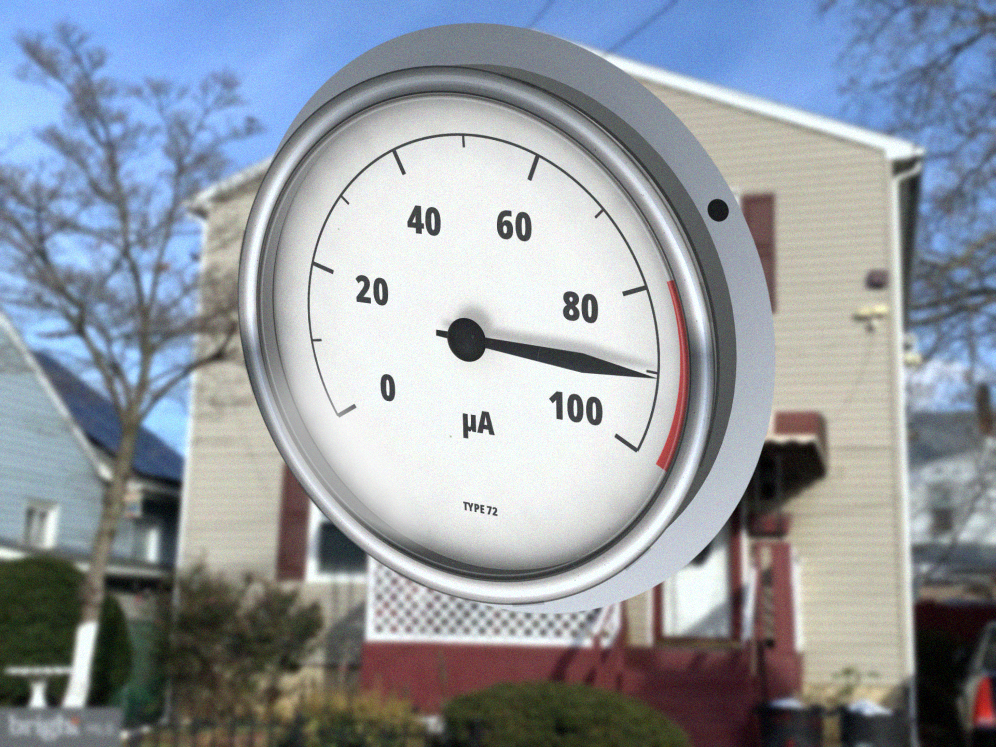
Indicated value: 90 µA
